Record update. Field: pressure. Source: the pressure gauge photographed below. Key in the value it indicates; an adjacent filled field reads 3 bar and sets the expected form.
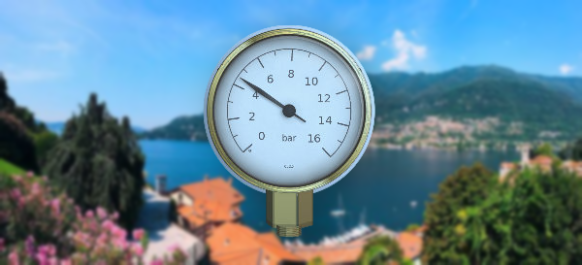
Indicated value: 4.5 bar
